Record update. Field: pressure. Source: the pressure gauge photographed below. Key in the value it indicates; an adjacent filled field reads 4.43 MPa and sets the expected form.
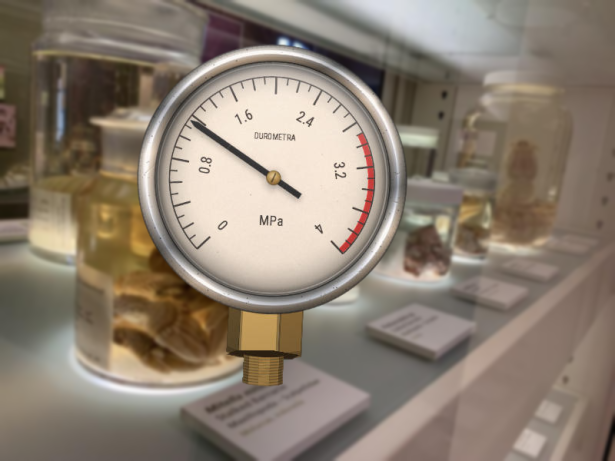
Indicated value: 1.15 MPa
